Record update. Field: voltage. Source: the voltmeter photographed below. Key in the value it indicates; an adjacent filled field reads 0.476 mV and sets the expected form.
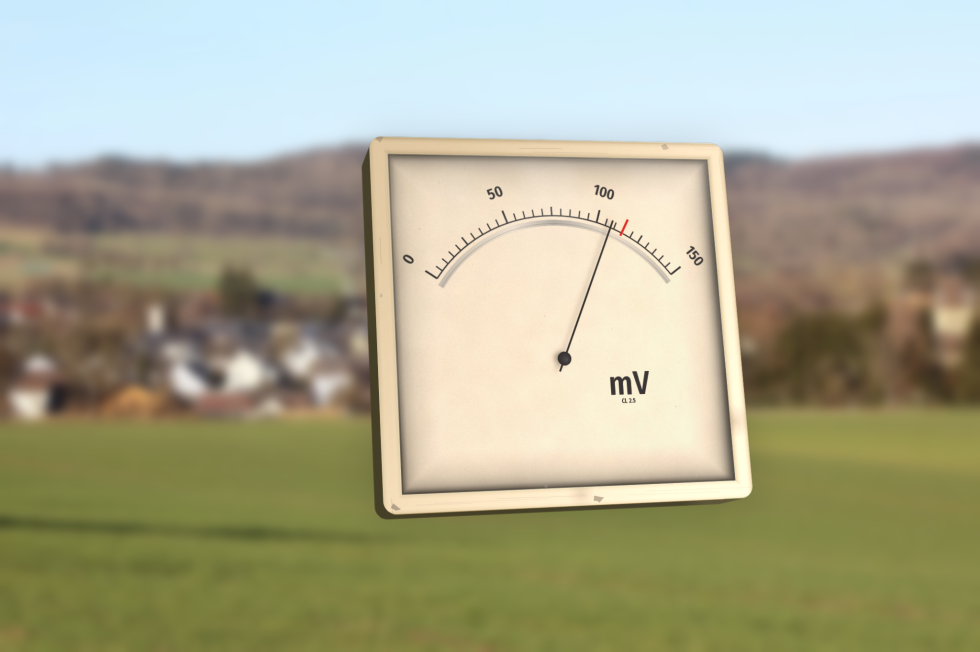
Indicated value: 107.5 mV
